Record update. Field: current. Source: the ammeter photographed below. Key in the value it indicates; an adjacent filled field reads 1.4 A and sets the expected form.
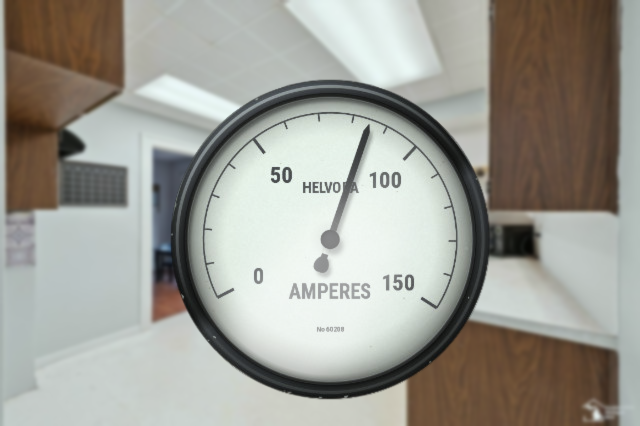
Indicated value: 85 A
